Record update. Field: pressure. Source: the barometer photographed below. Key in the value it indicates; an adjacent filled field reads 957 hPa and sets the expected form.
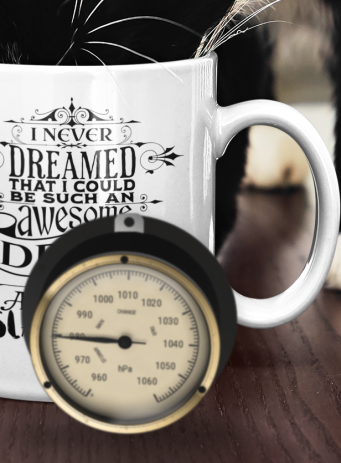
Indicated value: 980 hPa
